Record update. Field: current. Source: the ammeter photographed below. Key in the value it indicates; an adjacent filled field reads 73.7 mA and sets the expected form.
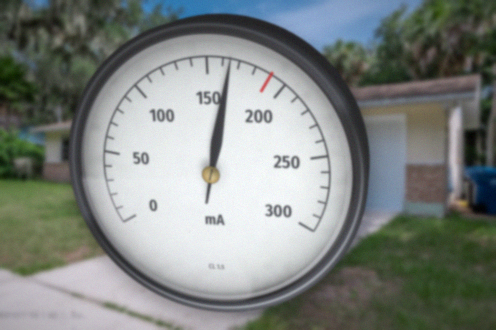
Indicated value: 165 mA
